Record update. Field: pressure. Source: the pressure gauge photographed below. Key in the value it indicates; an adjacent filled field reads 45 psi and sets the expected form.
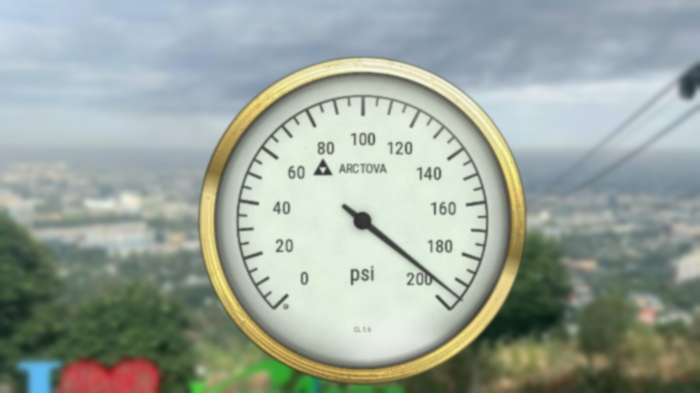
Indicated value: 195 psi
